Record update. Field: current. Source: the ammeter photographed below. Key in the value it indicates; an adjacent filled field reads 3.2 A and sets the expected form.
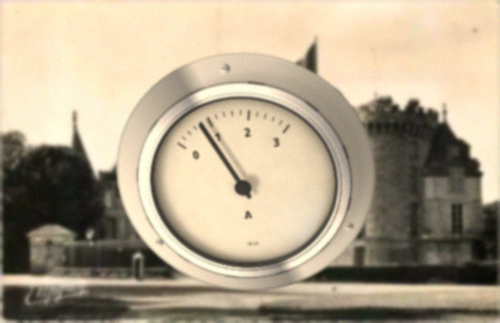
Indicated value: 0.8 A
